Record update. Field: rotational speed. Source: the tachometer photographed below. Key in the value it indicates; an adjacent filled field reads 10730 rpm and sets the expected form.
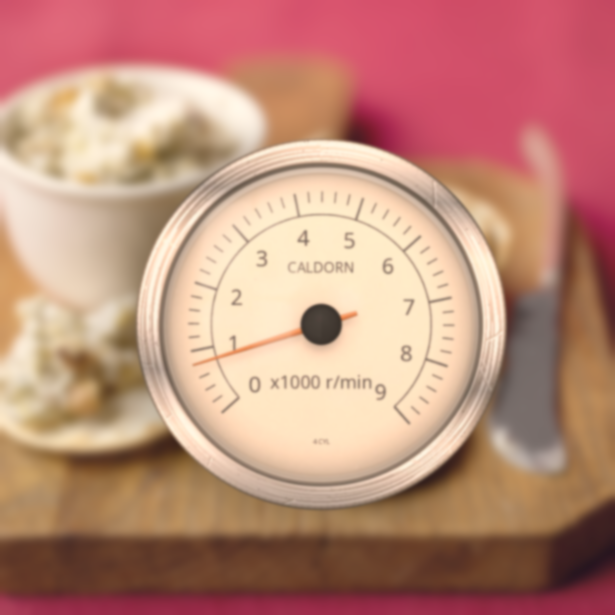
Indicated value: 800 rpm
